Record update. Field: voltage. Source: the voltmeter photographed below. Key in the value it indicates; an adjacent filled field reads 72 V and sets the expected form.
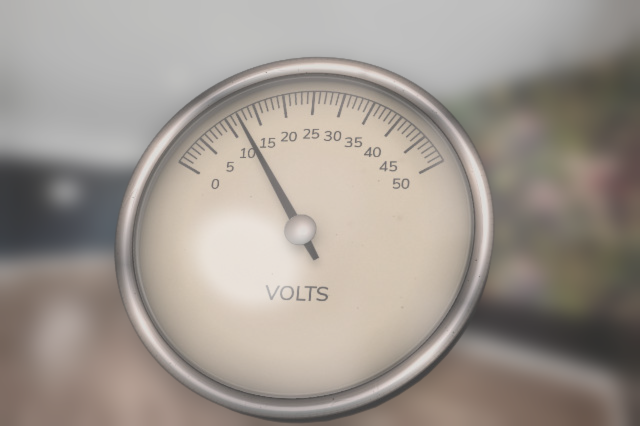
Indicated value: 12 V
